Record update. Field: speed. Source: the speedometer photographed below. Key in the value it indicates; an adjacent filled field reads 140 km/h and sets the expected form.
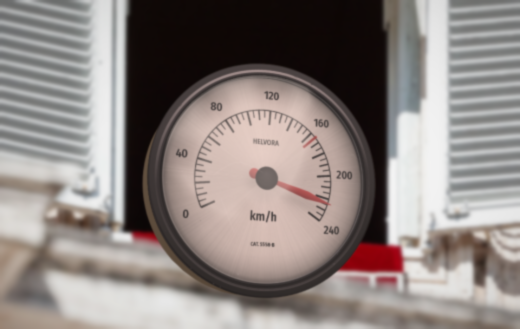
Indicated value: 225 km/h
